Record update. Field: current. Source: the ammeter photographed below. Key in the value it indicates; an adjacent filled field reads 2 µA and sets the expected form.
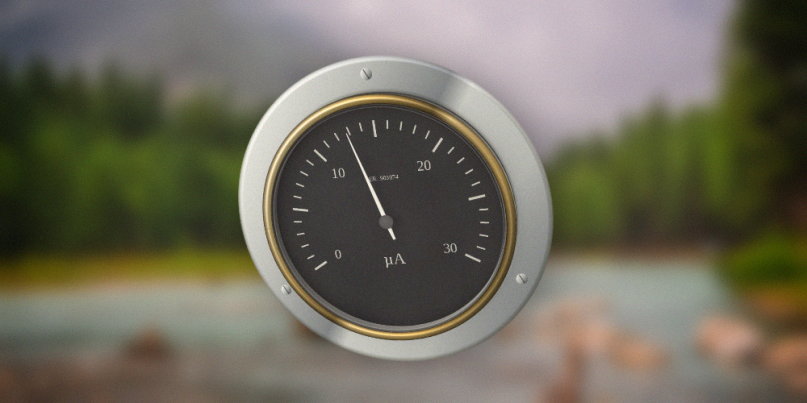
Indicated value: 13 µA
